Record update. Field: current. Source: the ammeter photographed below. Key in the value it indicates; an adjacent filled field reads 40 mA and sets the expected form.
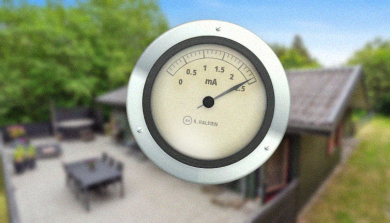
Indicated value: 2.4 mA
